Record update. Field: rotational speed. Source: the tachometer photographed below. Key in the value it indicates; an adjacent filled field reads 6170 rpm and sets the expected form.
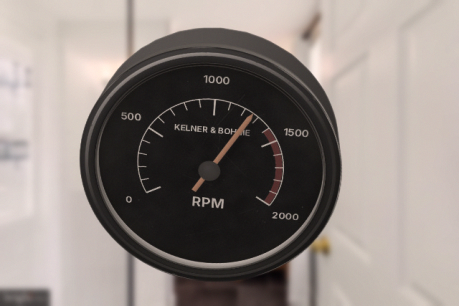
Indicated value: 1250 rpm
